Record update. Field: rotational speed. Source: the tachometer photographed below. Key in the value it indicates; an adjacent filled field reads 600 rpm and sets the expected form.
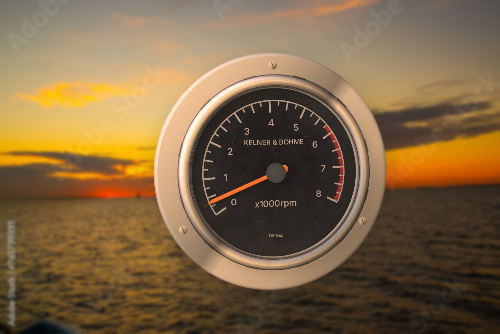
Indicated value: 375 rpm
